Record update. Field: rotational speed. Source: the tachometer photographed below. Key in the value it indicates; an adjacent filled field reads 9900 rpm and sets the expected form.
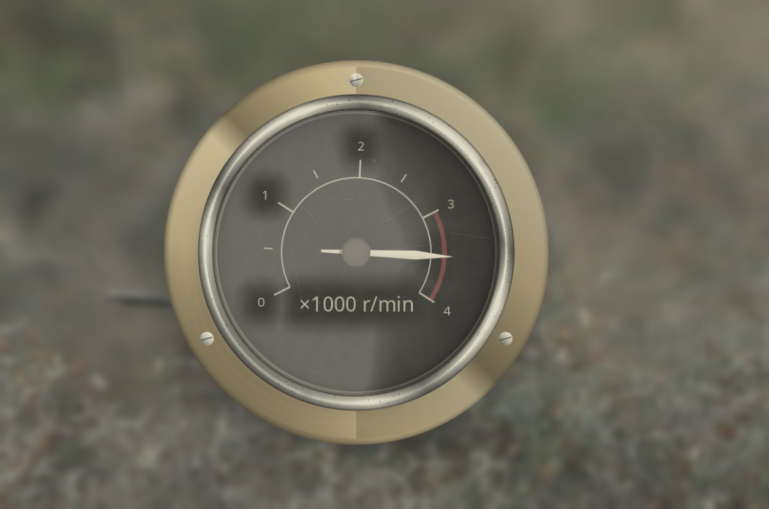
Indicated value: 3500 rpm
